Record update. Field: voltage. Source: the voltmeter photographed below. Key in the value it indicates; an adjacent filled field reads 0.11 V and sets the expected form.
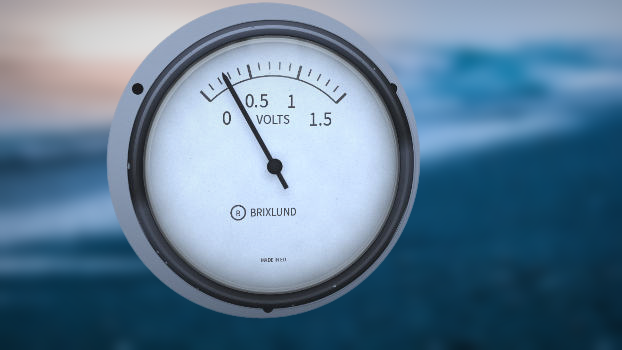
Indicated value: 0.25 V
